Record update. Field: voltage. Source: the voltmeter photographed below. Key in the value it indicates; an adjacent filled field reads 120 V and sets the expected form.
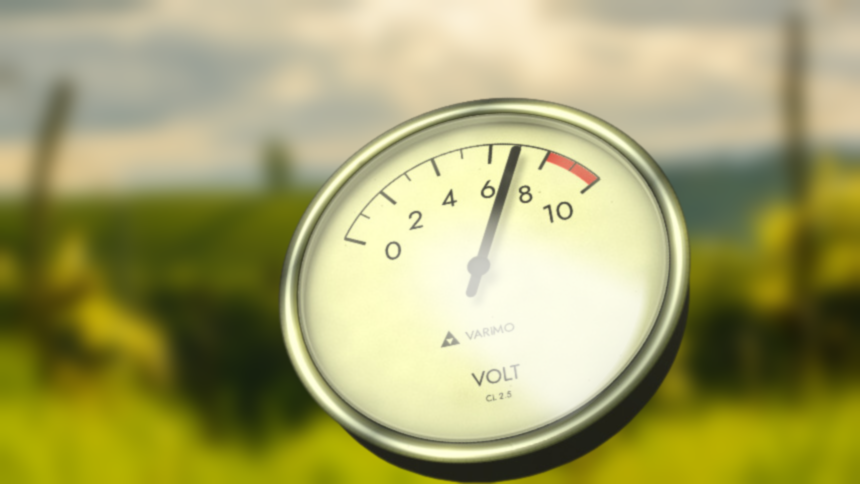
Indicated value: 7 V
